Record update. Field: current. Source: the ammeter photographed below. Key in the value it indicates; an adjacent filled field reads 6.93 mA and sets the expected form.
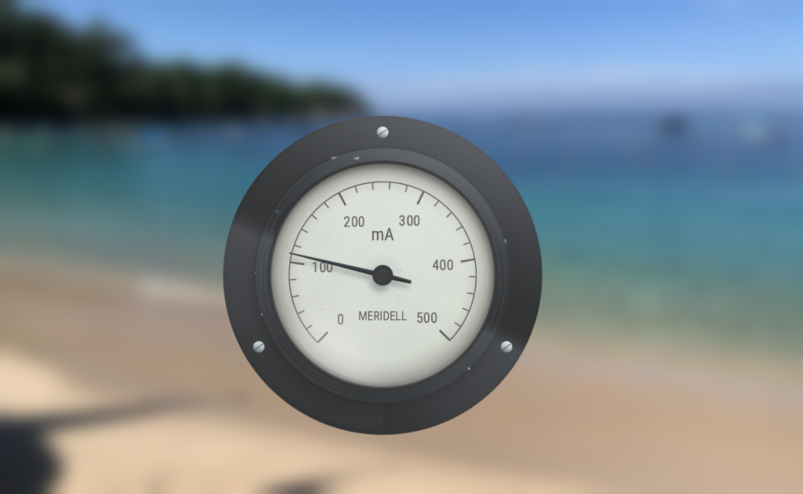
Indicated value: 110 mA
